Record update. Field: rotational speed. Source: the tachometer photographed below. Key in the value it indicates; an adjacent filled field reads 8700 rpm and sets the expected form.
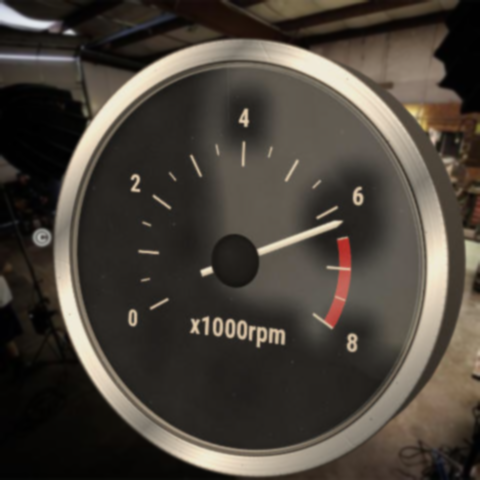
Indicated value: 6250 rpm
